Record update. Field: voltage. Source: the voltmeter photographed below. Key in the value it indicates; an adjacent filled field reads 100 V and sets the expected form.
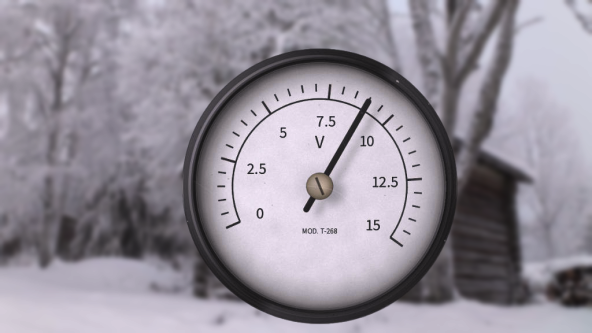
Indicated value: 9 V
